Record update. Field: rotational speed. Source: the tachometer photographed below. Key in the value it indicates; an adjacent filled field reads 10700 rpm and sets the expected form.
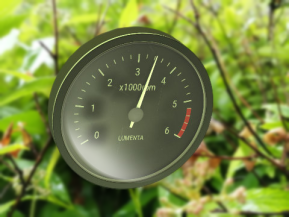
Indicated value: 3400 rpm
